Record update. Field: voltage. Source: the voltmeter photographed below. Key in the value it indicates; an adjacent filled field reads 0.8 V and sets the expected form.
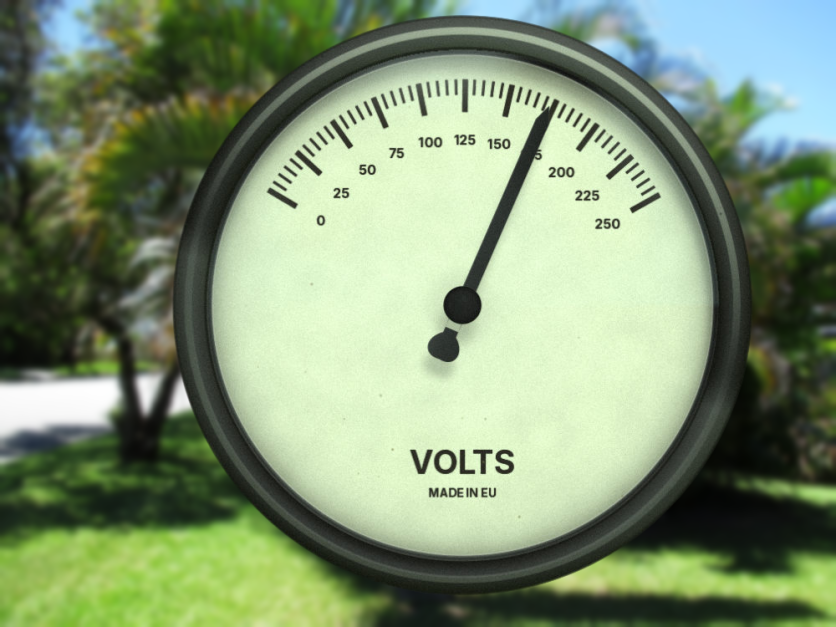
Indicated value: 172.5 V
